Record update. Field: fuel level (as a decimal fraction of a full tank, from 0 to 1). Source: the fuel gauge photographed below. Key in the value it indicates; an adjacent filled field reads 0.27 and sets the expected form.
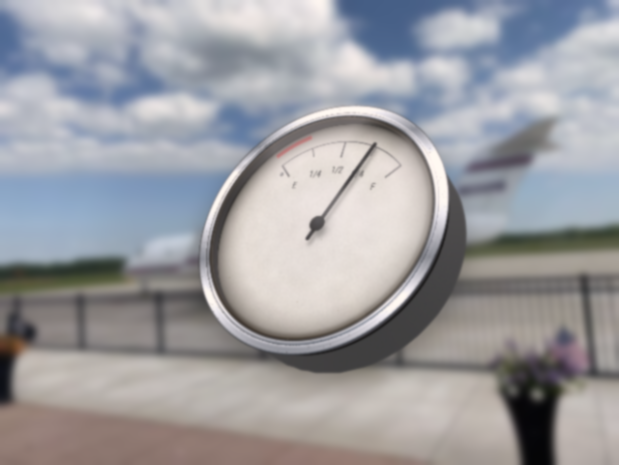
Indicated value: 0.75
